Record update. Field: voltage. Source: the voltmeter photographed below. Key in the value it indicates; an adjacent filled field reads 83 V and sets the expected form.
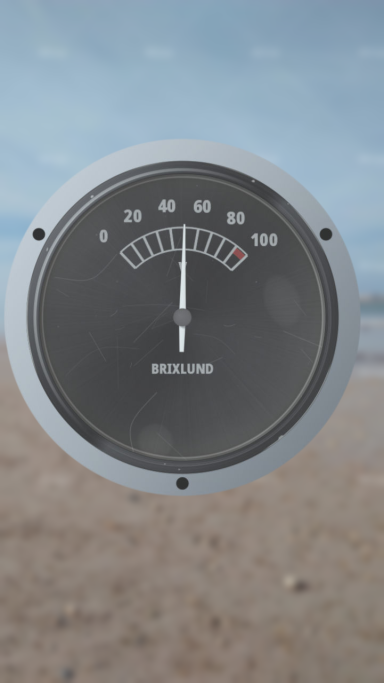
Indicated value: 50 V
